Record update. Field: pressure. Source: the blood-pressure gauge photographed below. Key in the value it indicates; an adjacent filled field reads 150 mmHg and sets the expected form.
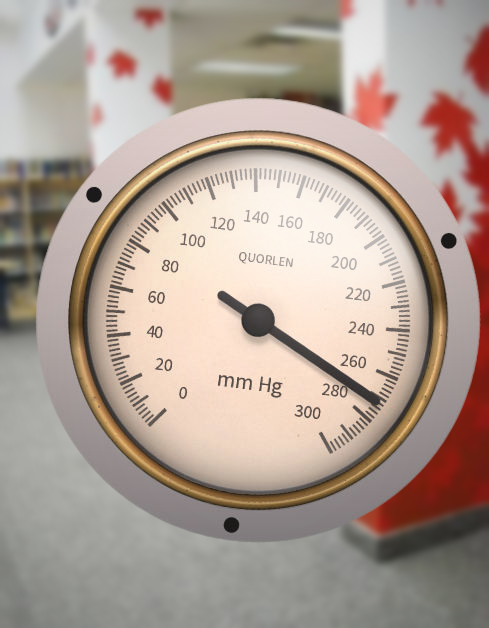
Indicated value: 272 mmHg
